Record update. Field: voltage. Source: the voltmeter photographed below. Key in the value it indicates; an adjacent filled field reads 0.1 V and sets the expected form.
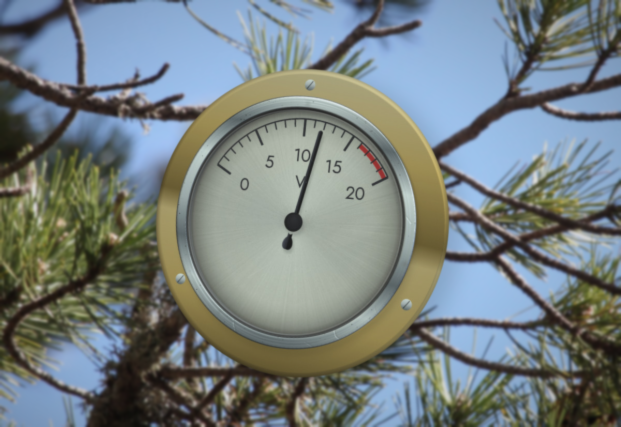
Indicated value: 12 V
